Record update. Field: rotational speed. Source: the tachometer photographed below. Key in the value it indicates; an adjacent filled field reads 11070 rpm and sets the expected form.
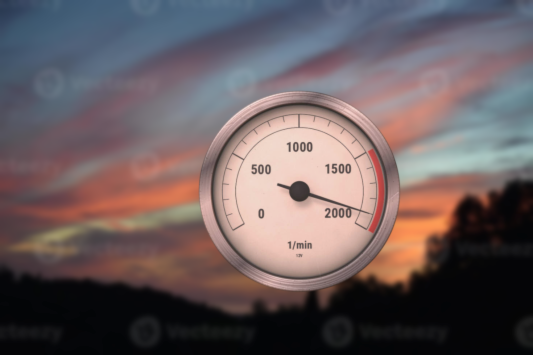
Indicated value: 1900 rpm
